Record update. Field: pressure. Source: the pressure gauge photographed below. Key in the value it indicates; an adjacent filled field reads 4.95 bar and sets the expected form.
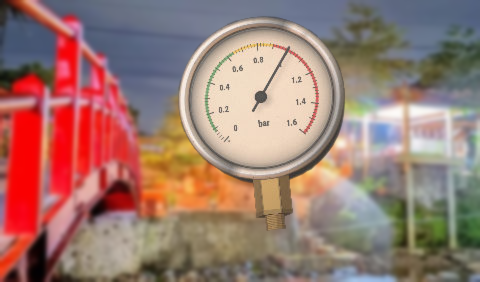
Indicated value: 1 bar
